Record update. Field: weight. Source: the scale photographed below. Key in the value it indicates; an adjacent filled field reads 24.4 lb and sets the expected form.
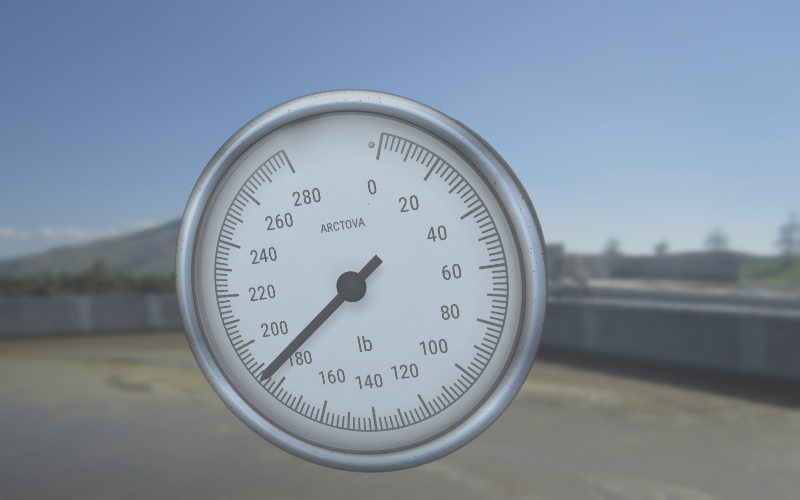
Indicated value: 186 lb
